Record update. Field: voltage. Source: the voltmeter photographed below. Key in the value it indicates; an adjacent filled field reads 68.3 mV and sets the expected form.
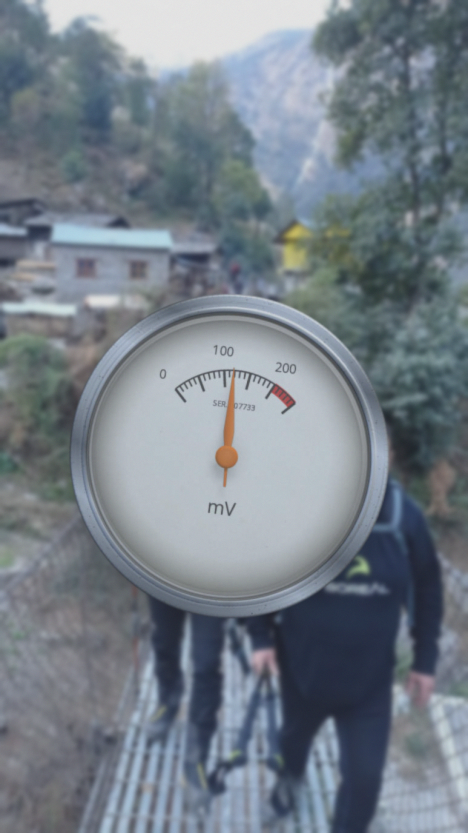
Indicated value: 120 mV
